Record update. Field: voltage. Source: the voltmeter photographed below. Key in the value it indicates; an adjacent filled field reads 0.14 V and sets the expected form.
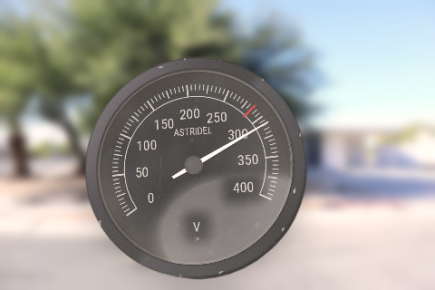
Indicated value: 310 V
